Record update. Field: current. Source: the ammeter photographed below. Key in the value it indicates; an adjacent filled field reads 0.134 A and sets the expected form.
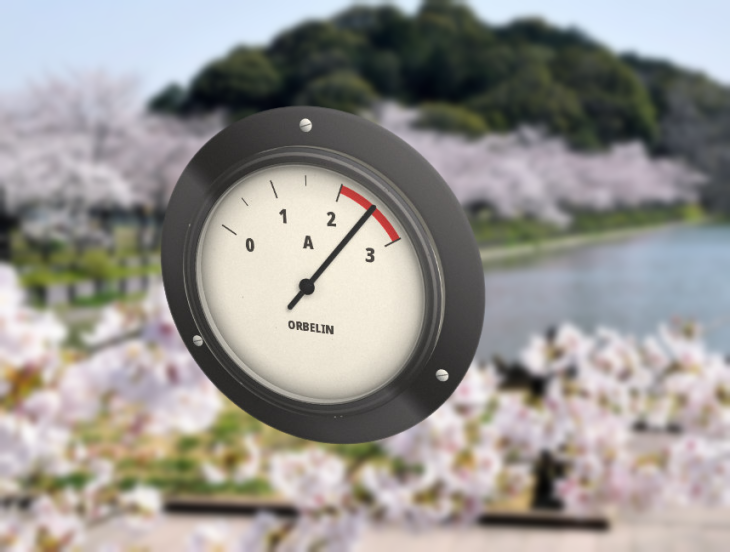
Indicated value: 2.5 A
